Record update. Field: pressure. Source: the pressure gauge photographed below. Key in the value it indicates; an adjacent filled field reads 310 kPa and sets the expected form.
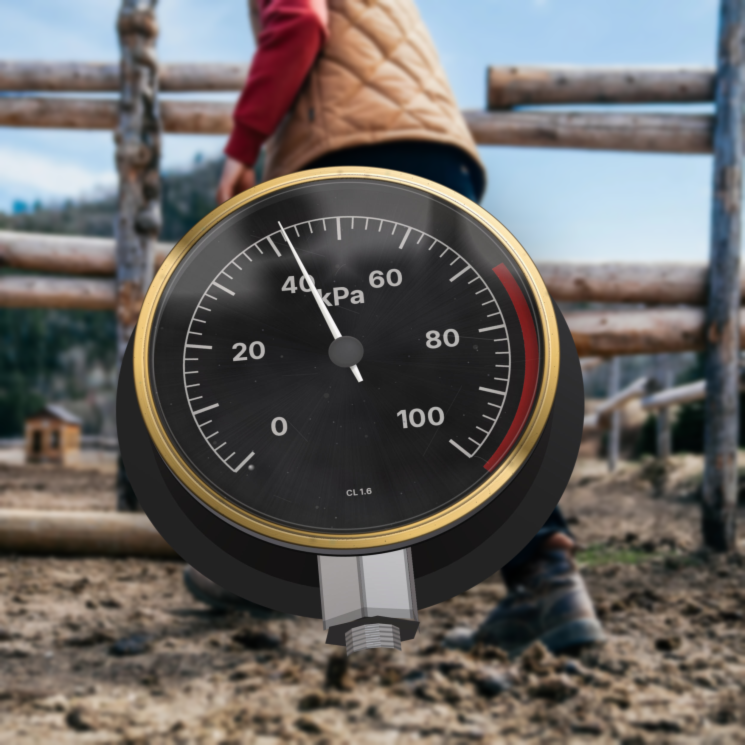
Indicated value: 42 kPa
